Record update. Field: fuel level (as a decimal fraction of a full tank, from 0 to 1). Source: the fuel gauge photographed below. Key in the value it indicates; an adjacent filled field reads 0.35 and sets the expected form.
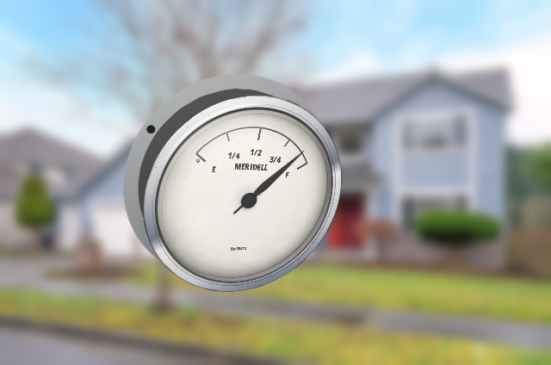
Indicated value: 0.875
